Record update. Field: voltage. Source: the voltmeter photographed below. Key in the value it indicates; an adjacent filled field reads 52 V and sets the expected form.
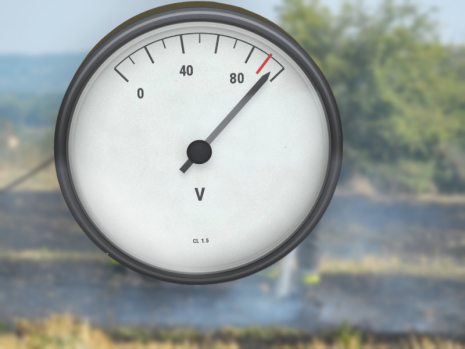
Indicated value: 95 V
